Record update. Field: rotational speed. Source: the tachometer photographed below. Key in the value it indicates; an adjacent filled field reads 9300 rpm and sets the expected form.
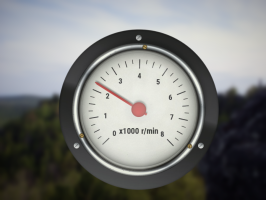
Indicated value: 2250 rpm
